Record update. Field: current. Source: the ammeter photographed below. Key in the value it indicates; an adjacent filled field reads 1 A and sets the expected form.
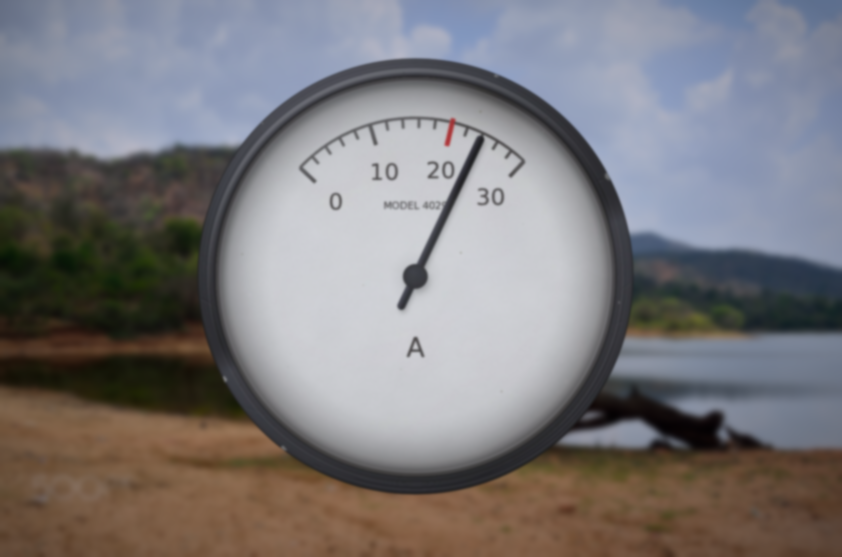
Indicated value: 24 A
